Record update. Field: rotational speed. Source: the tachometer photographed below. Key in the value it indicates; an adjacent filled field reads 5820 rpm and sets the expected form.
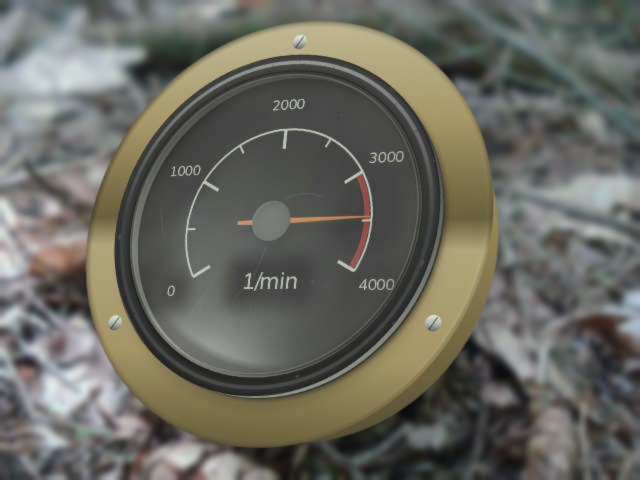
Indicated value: 3500 rpm
